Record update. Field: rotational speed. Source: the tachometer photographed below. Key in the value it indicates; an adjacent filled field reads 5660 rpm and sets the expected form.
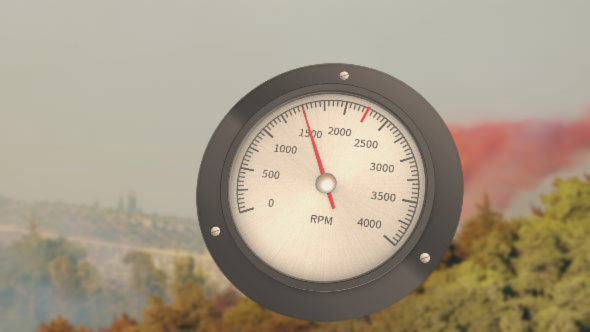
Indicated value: 1500 rpm
